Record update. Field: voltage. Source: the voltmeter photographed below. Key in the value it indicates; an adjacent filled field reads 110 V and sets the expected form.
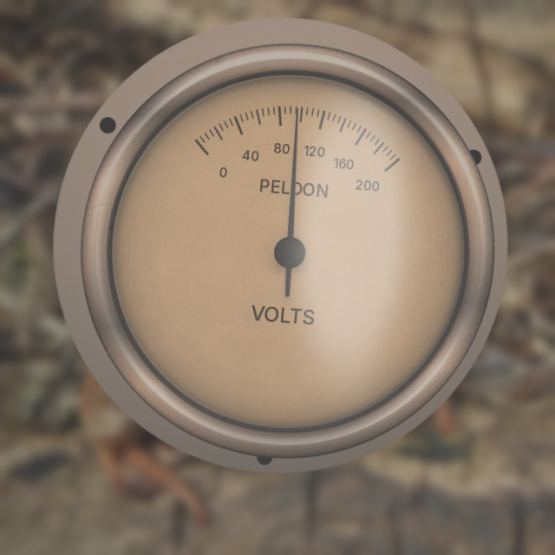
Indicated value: 95 V
